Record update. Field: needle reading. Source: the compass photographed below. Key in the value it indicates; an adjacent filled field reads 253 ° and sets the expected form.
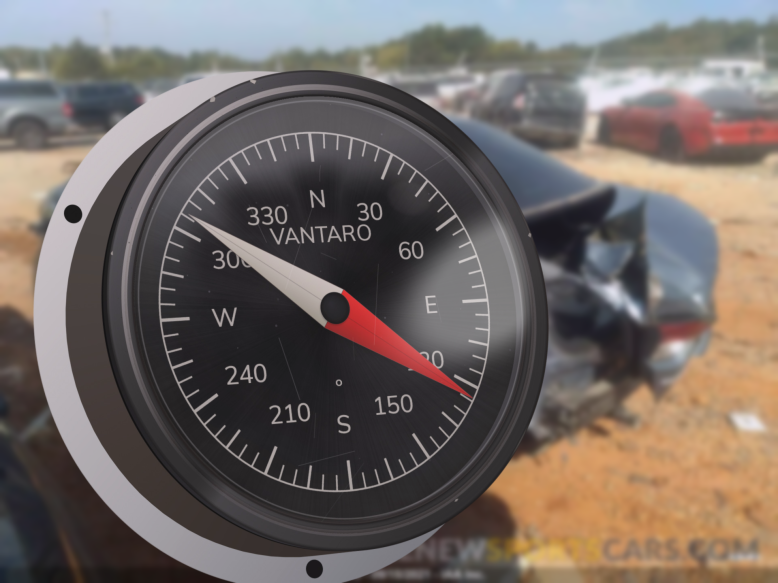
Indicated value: 125 °
